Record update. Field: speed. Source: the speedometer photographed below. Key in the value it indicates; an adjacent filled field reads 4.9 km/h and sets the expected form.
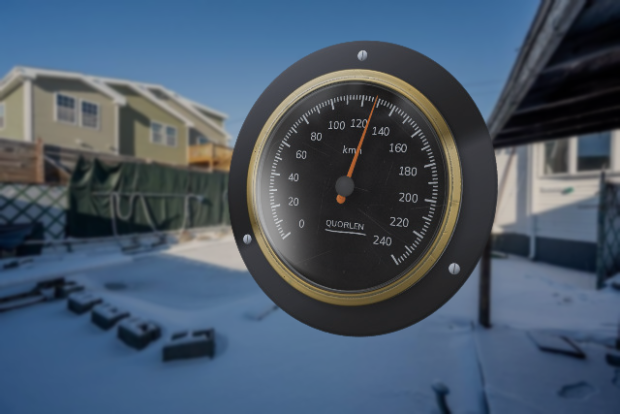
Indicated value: 130 km/h
